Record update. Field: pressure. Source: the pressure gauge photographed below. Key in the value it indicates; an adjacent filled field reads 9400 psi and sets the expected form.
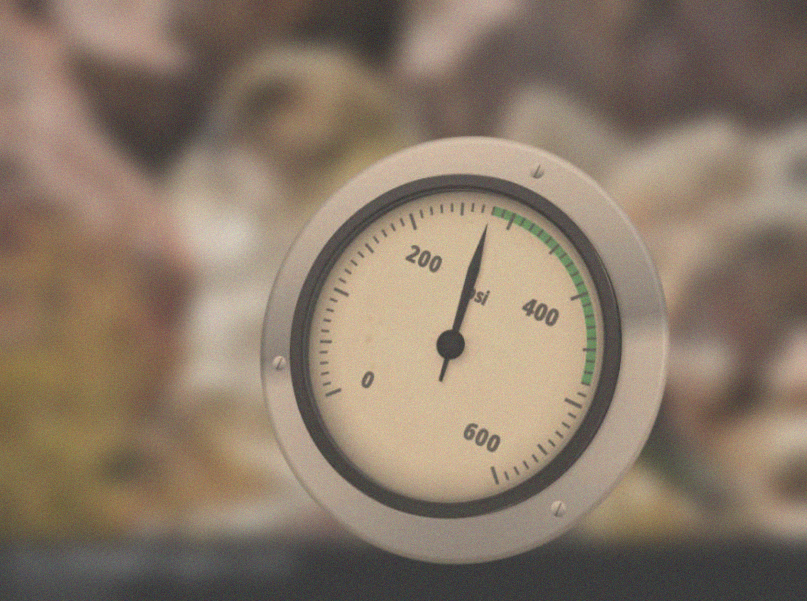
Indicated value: 280 psi
